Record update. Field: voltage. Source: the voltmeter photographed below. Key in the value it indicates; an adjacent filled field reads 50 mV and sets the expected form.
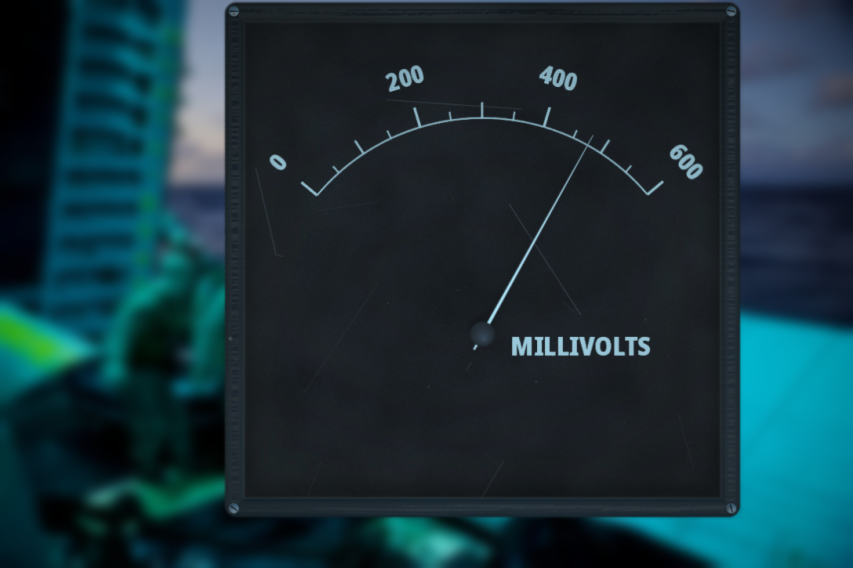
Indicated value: 475 mV
